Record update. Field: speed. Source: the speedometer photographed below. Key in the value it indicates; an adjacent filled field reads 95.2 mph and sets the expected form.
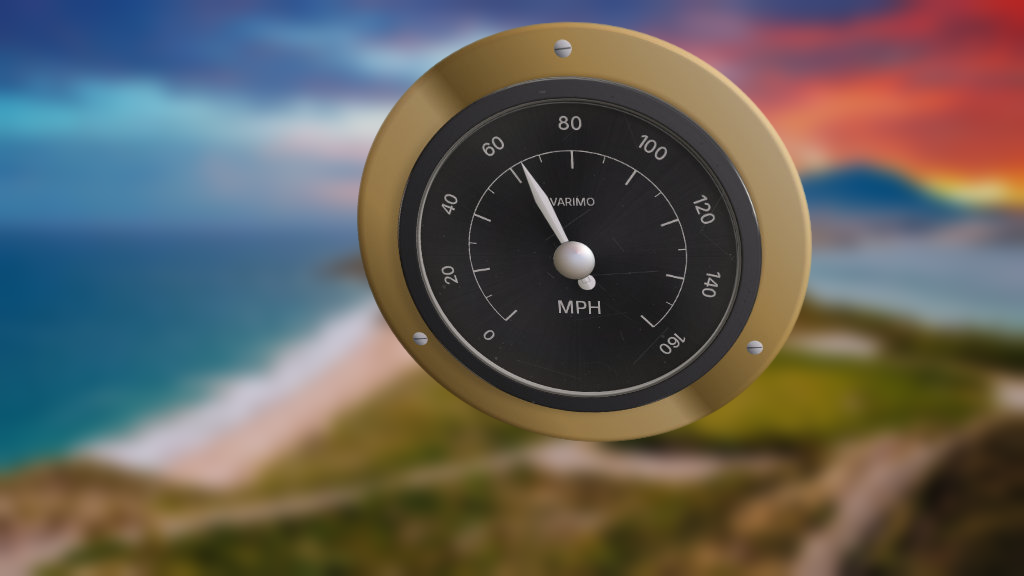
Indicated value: 65 mph
